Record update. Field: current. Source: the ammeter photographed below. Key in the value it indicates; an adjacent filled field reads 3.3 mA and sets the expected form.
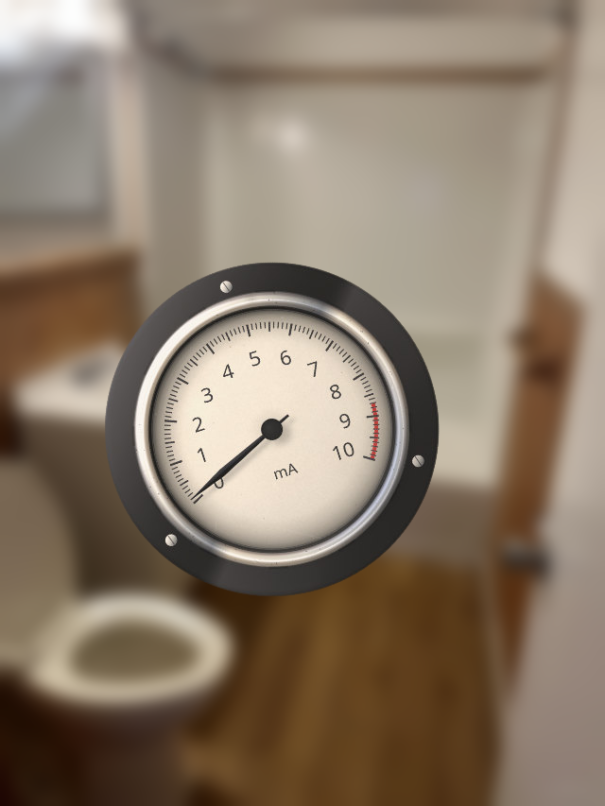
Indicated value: 0.1 mA
